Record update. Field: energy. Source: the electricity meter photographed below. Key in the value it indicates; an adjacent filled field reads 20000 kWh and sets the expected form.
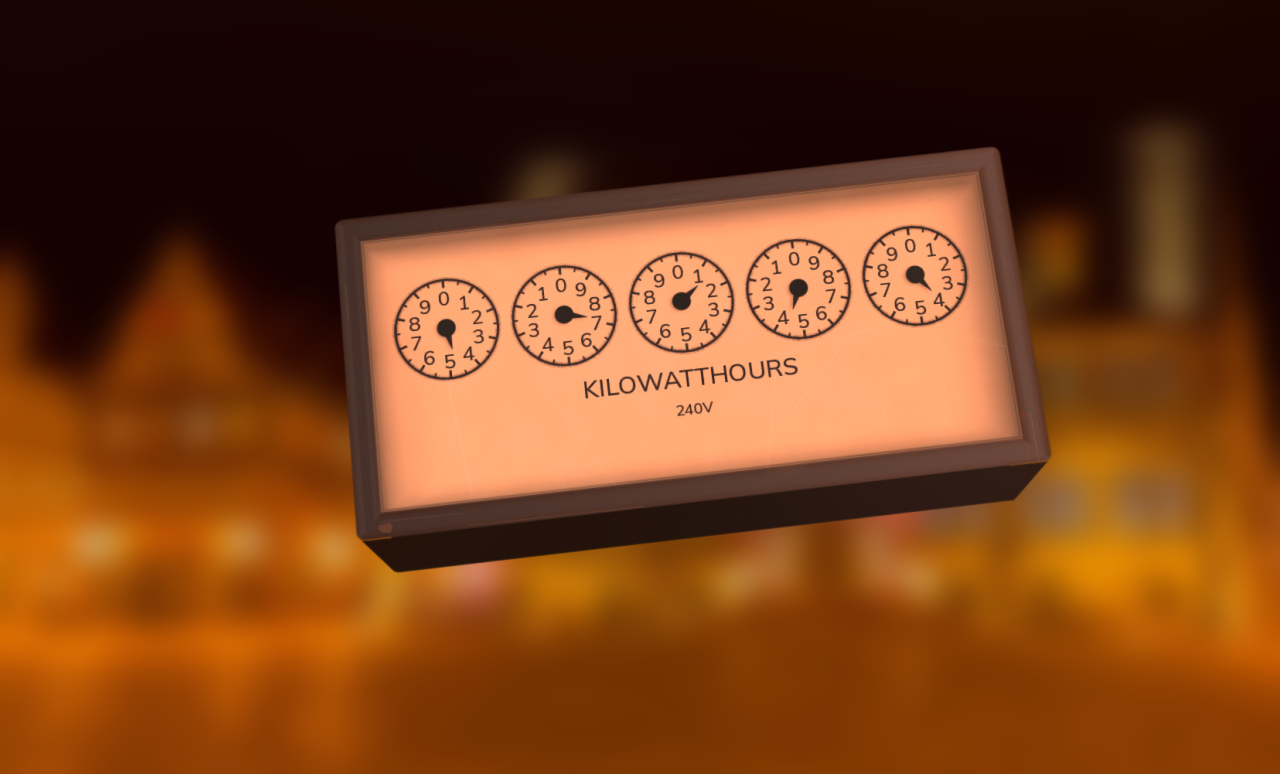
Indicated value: 47144 kWh
